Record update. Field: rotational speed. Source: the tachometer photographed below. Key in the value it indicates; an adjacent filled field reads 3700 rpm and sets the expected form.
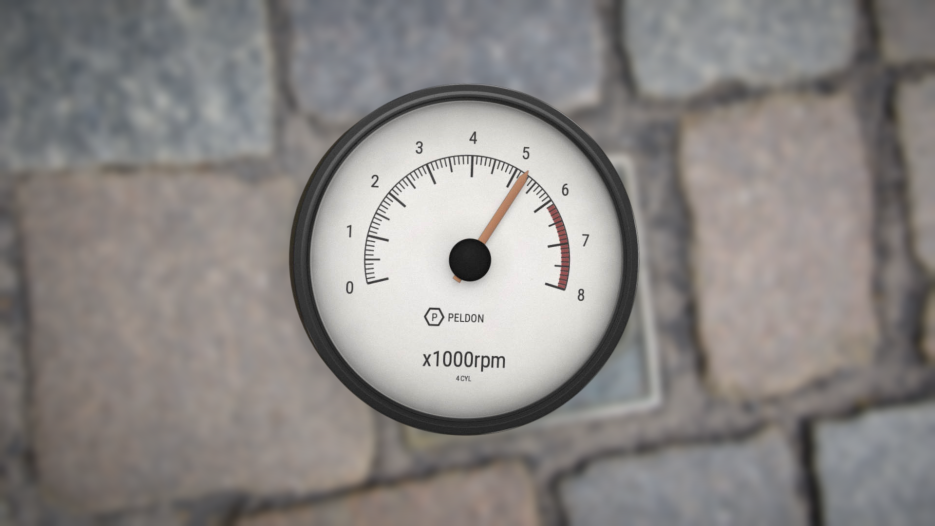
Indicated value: 5200 rpm
